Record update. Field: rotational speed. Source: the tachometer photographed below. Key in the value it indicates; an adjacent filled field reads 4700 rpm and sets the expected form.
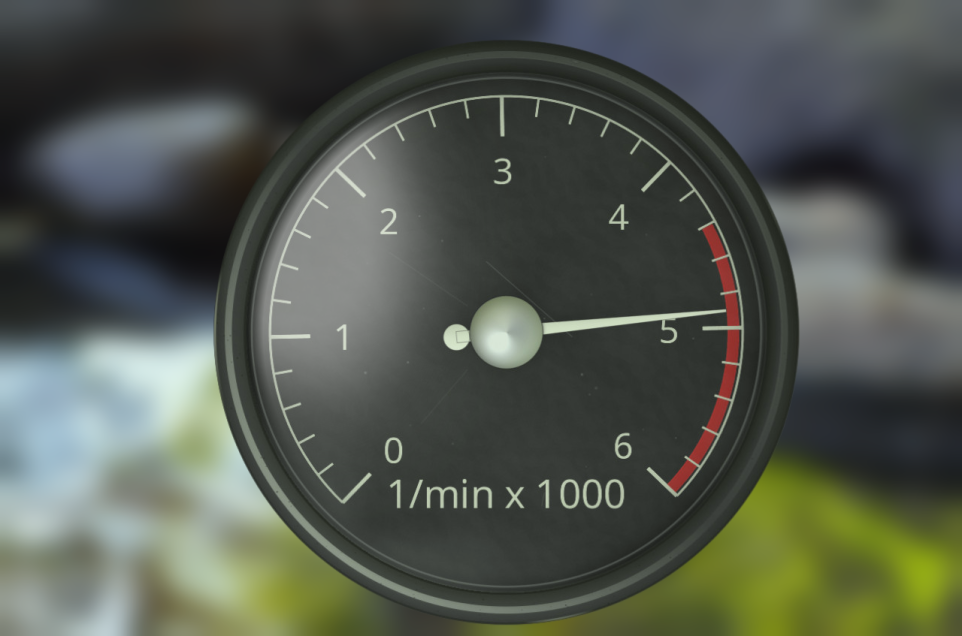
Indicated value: 4900 rpm
